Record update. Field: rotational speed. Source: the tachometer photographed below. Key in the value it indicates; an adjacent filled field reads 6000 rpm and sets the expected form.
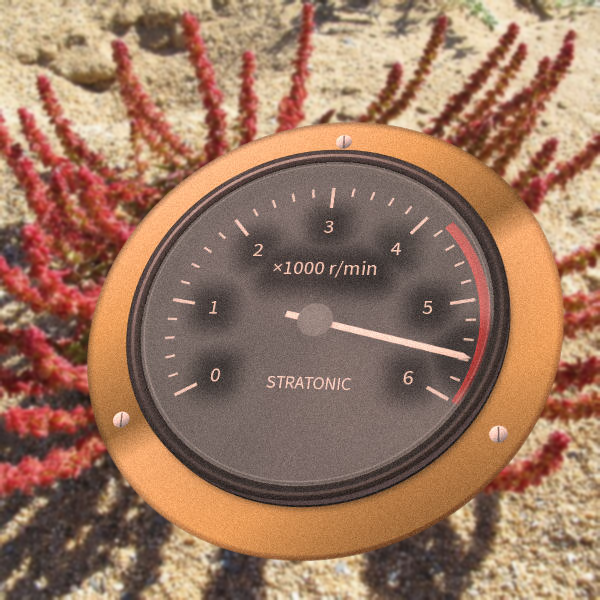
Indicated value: 5600 rpm
